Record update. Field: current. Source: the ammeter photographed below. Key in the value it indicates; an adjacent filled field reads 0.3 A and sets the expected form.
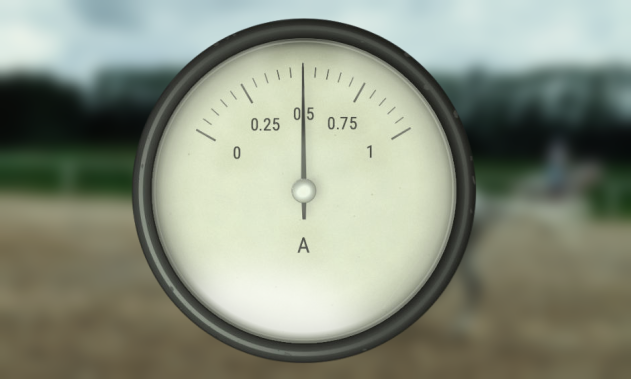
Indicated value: 0.5 A
